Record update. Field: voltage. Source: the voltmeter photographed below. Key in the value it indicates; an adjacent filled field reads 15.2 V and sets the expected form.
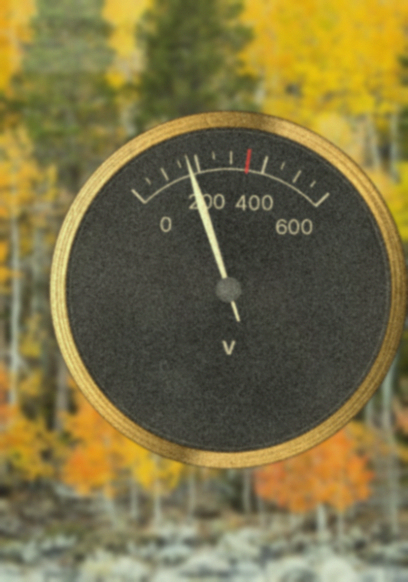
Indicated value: 175 V
